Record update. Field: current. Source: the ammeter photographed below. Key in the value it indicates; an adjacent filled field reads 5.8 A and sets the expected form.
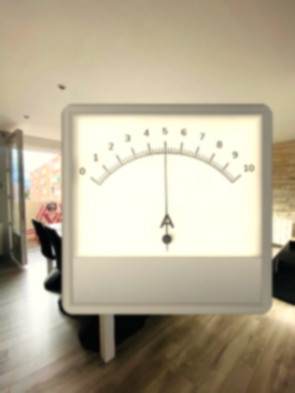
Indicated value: 5 A
